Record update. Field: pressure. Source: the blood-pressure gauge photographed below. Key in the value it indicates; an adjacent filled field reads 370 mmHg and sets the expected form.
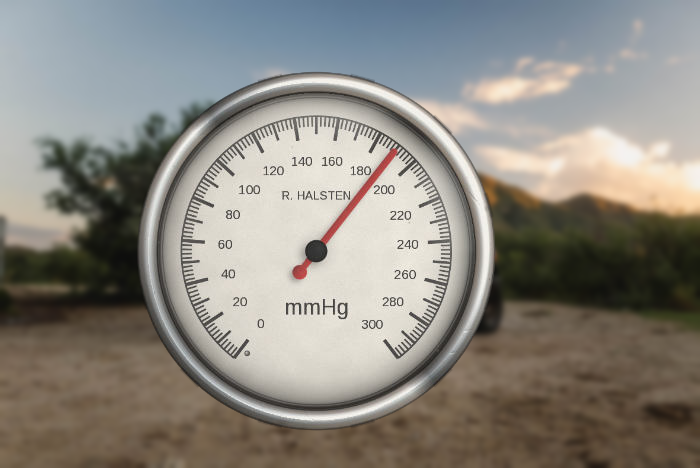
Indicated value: 190 mmHg
